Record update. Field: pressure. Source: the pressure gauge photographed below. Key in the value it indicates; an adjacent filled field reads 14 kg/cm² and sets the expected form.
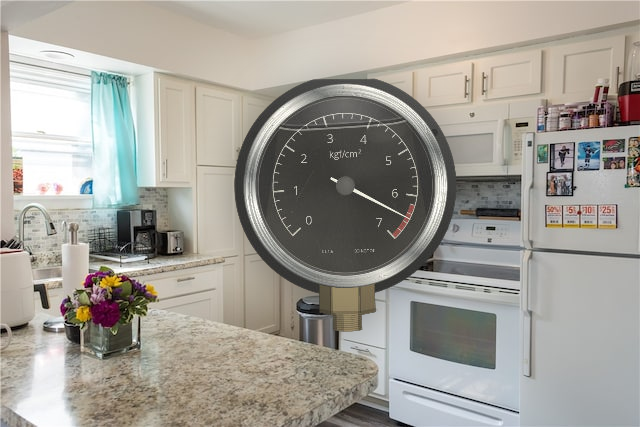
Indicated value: 6.5 kg/cm²
